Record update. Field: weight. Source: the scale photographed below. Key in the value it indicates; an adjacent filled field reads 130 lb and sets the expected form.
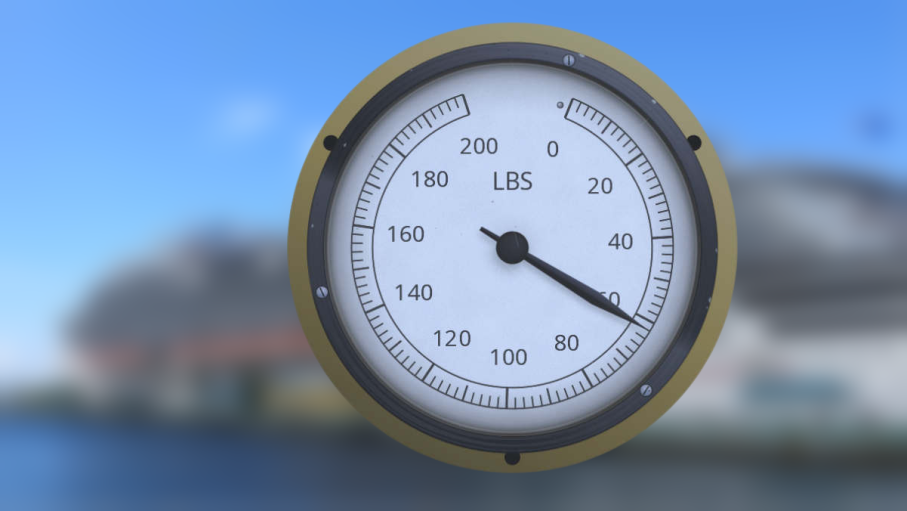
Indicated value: 62 lb
